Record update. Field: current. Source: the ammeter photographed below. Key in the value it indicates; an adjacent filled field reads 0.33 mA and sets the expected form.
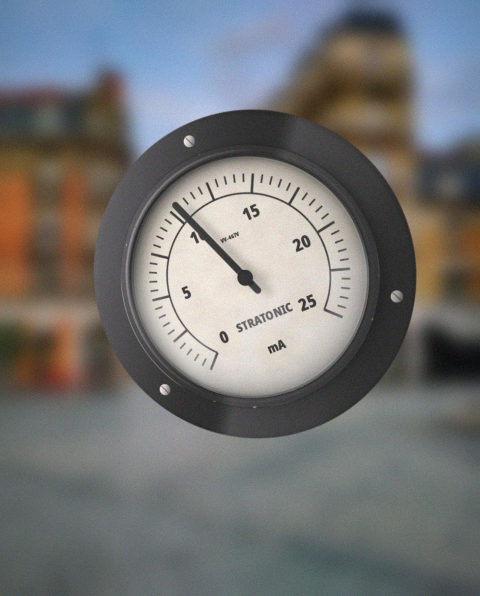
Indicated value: 10.5 mA
